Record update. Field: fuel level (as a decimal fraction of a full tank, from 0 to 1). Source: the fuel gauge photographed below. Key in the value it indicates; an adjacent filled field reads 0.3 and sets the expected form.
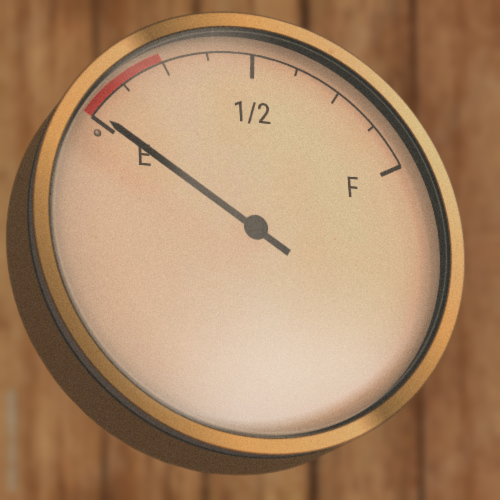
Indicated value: 0
